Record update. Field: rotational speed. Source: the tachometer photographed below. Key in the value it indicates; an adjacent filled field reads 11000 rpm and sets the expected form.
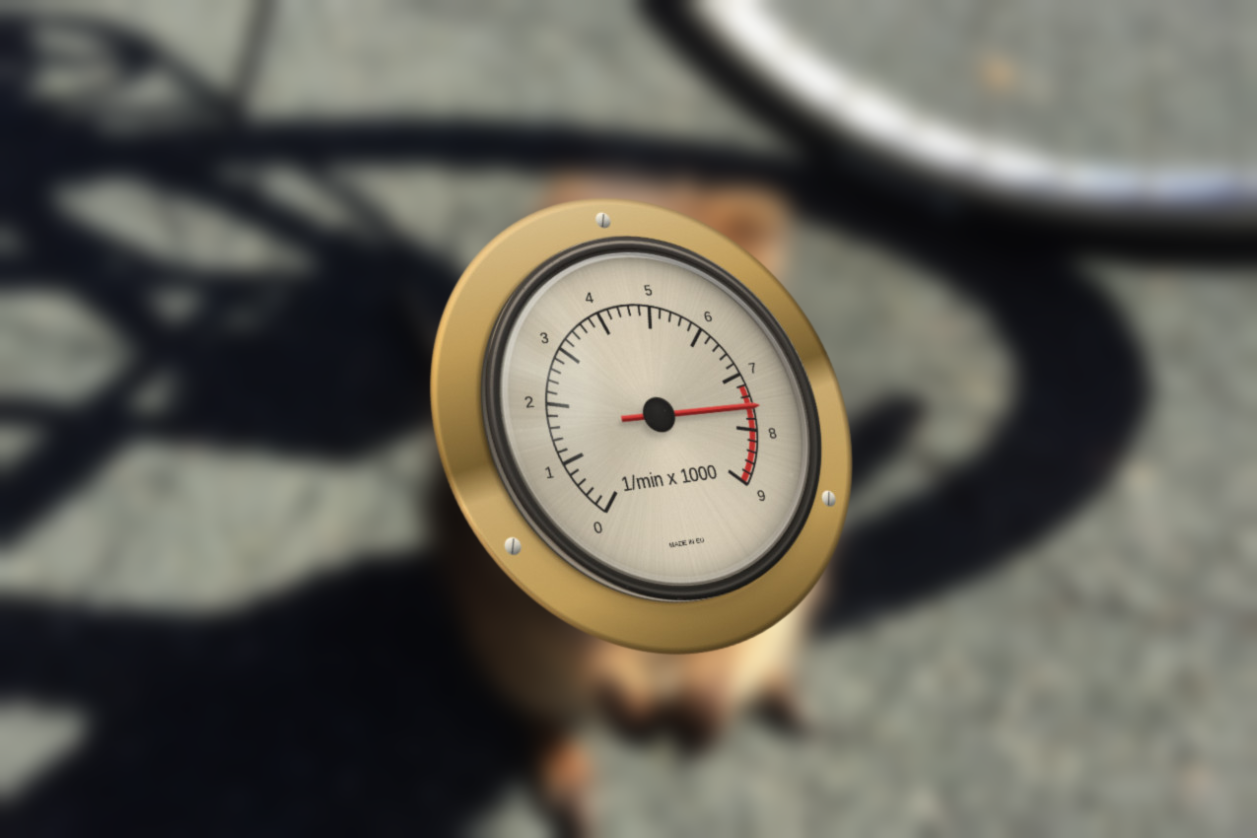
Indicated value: 7600 rpm
